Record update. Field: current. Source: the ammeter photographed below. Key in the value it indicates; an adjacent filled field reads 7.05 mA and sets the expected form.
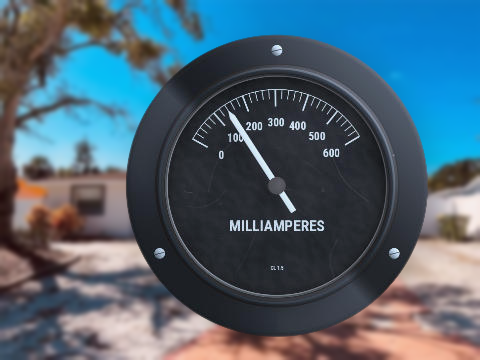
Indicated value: 140 mA
